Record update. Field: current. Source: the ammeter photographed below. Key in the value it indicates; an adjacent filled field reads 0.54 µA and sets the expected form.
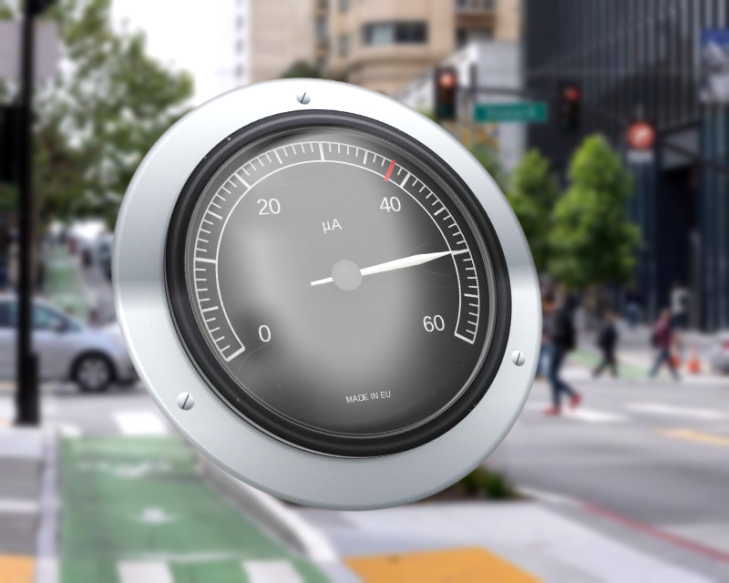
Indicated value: 50 µA
